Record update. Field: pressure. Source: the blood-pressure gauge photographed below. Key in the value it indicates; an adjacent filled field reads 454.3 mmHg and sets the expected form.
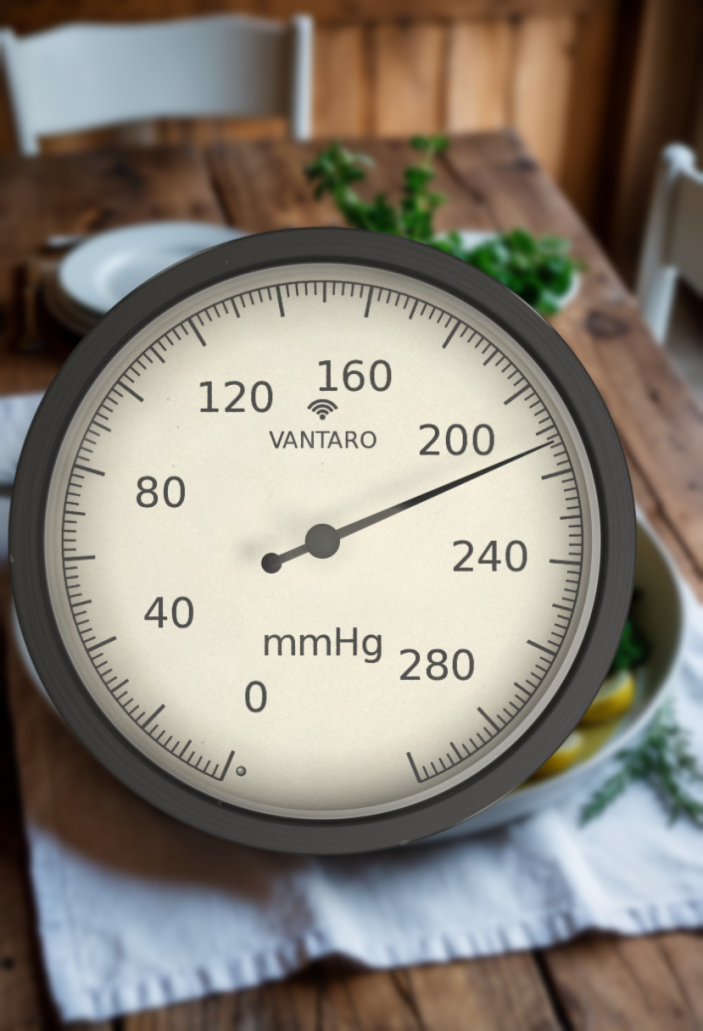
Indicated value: 213 mmHg
